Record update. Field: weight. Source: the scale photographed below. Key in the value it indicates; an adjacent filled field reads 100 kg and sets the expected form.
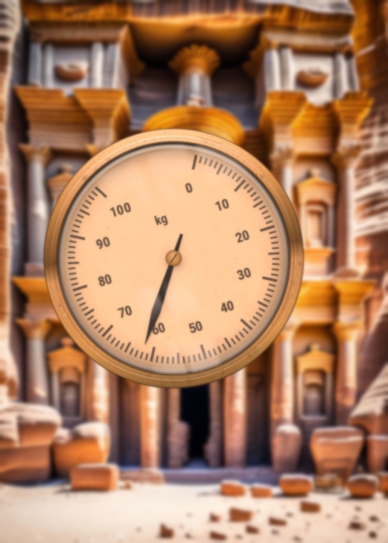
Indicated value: 62 kg
